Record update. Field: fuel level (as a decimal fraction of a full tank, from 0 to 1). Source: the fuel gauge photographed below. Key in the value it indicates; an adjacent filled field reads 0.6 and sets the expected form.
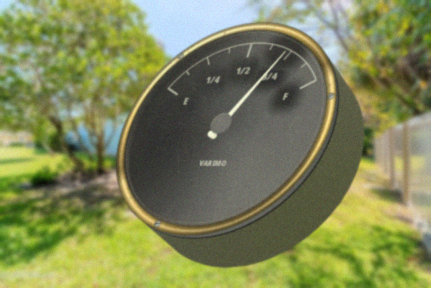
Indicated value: 0.75
